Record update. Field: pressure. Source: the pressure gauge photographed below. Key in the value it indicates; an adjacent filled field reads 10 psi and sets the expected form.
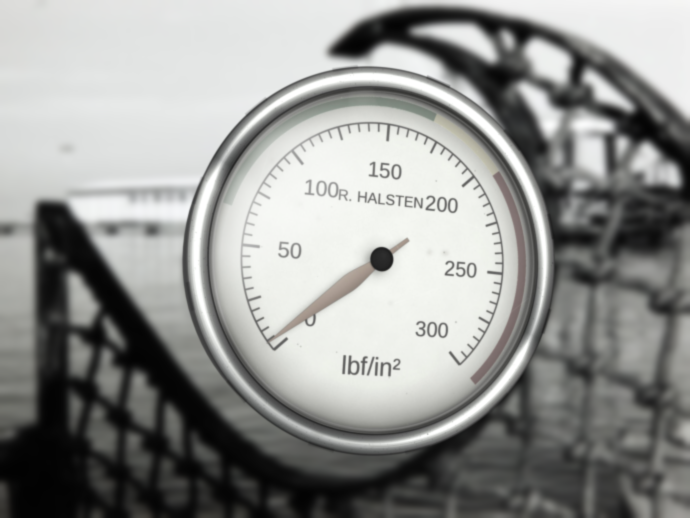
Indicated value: 5 psi
